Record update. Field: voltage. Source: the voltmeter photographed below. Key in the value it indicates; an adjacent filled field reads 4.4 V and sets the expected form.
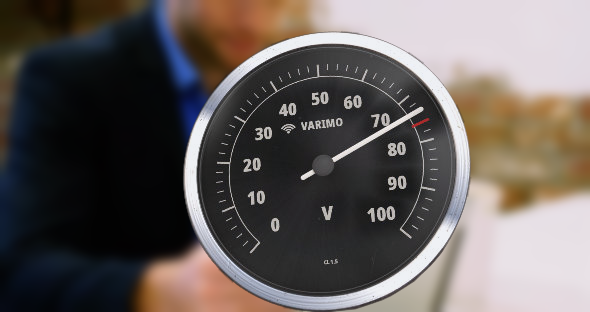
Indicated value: 74 V
